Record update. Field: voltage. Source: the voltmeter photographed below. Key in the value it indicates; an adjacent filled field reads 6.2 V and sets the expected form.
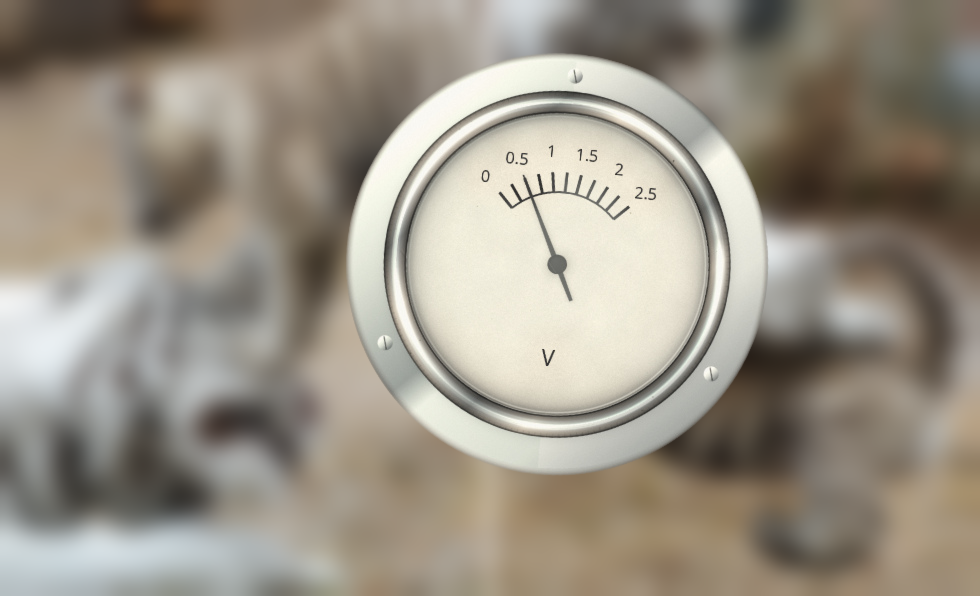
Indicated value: 0.5 V
